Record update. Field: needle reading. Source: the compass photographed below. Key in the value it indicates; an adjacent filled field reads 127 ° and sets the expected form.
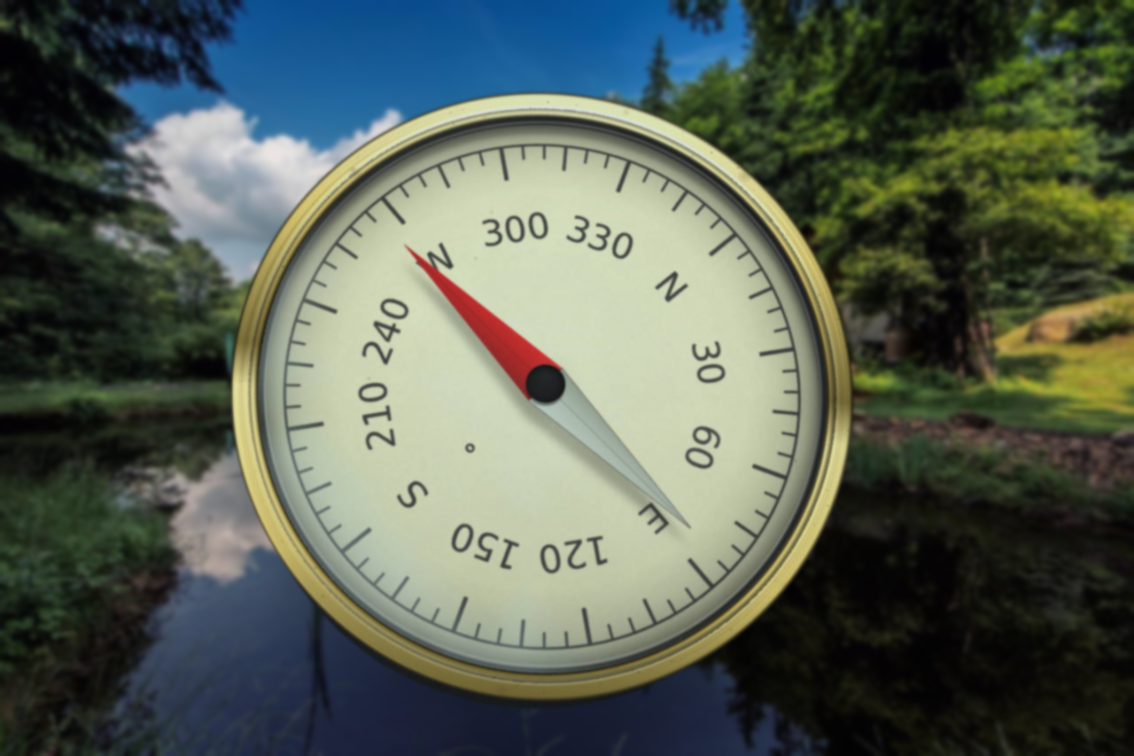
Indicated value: 265 °
